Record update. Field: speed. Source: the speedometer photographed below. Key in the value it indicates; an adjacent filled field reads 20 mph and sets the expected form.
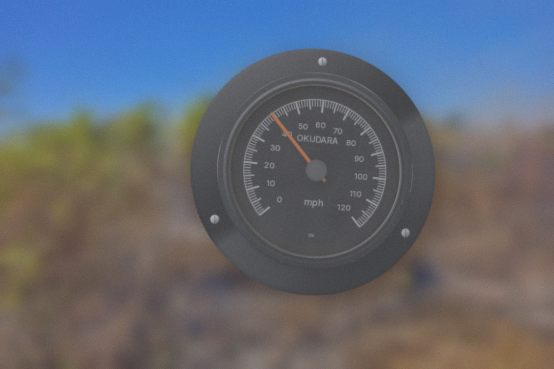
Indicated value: 40 mph
